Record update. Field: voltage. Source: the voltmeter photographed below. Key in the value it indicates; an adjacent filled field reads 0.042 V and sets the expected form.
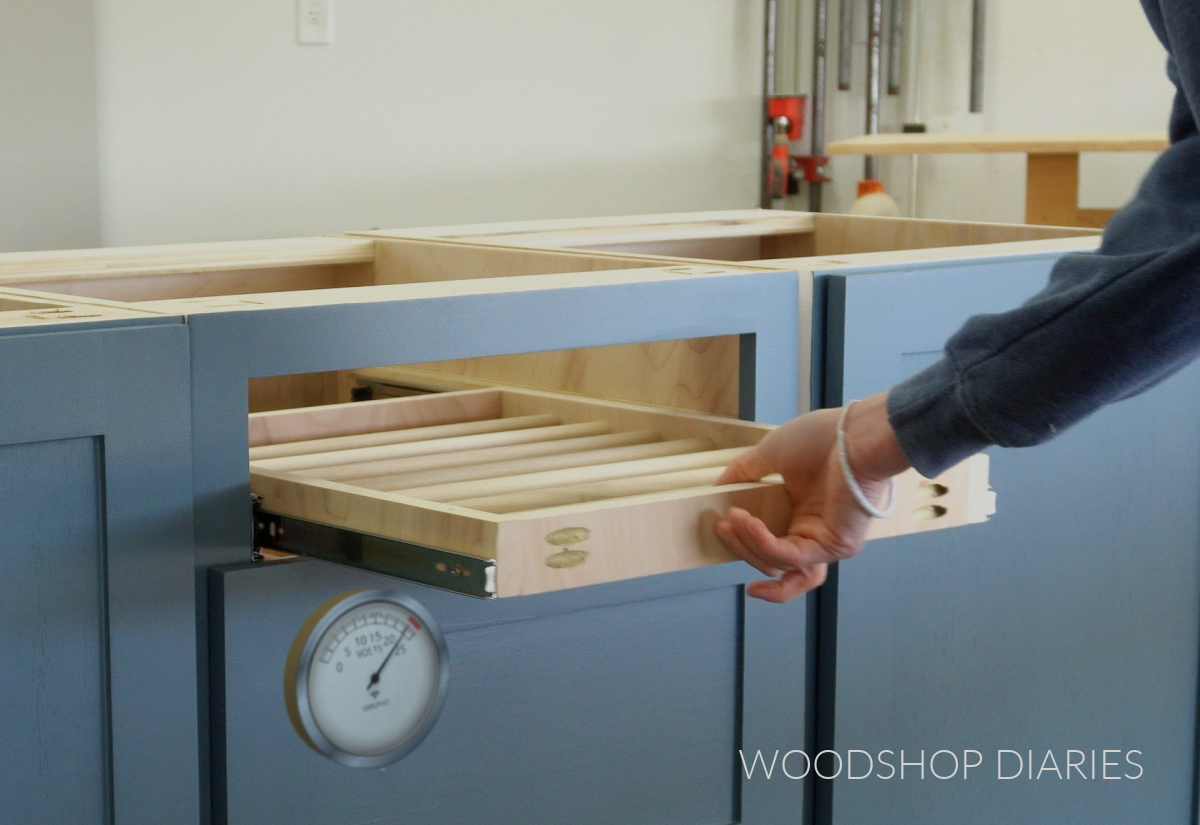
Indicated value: 22.5 V
